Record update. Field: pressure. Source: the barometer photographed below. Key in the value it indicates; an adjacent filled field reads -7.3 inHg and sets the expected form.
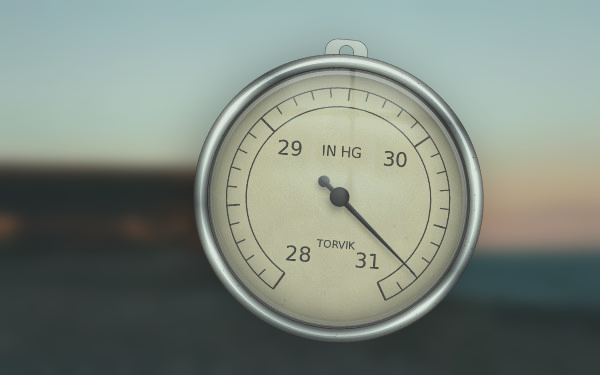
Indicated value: 30.8 inHg
